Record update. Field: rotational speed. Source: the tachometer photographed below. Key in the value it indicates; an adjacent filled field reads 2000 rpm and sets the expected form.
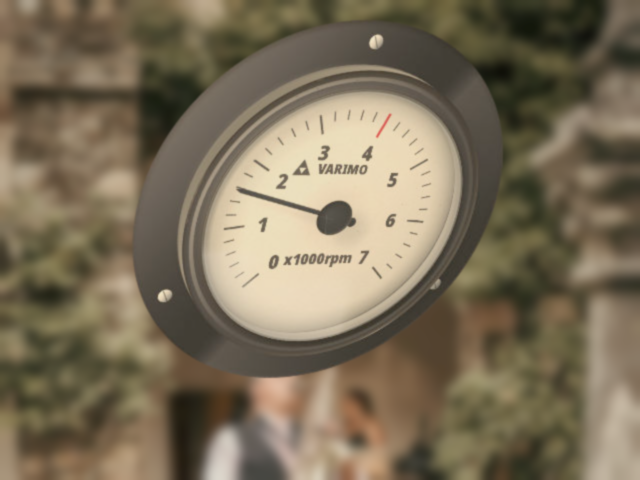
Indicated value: 1600 rpm
